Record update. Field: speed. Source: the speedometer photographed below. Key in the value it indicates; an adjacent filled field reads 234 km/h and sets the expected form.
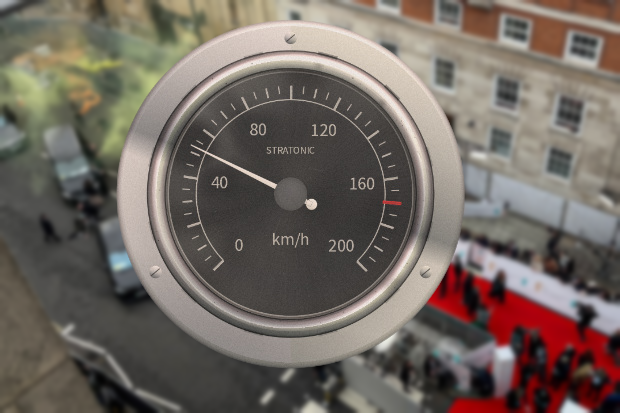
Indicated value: 52.5 km/h
